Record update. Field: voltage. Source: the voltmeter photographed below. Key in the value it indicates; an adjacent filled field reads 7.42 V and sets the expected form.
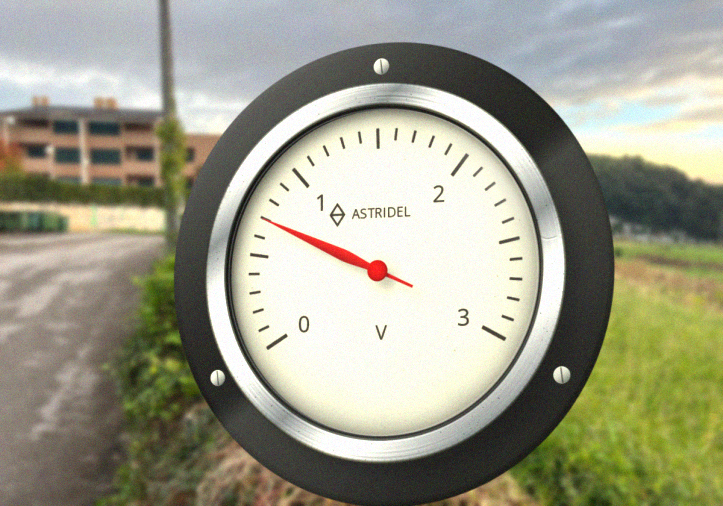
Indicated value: 0.7 V
